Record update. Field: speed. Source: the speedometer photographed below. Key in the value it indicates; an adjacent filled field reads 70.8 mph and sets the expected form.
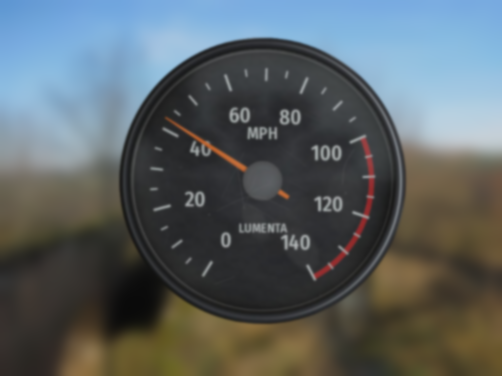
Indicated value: 42.5 mph
